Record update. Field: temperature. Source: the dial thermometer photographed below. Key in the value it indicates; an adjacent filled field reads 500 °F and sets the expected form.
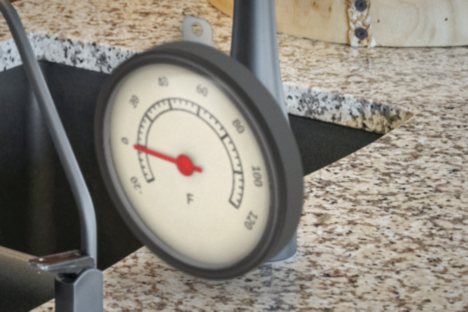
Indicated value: 0 °F
